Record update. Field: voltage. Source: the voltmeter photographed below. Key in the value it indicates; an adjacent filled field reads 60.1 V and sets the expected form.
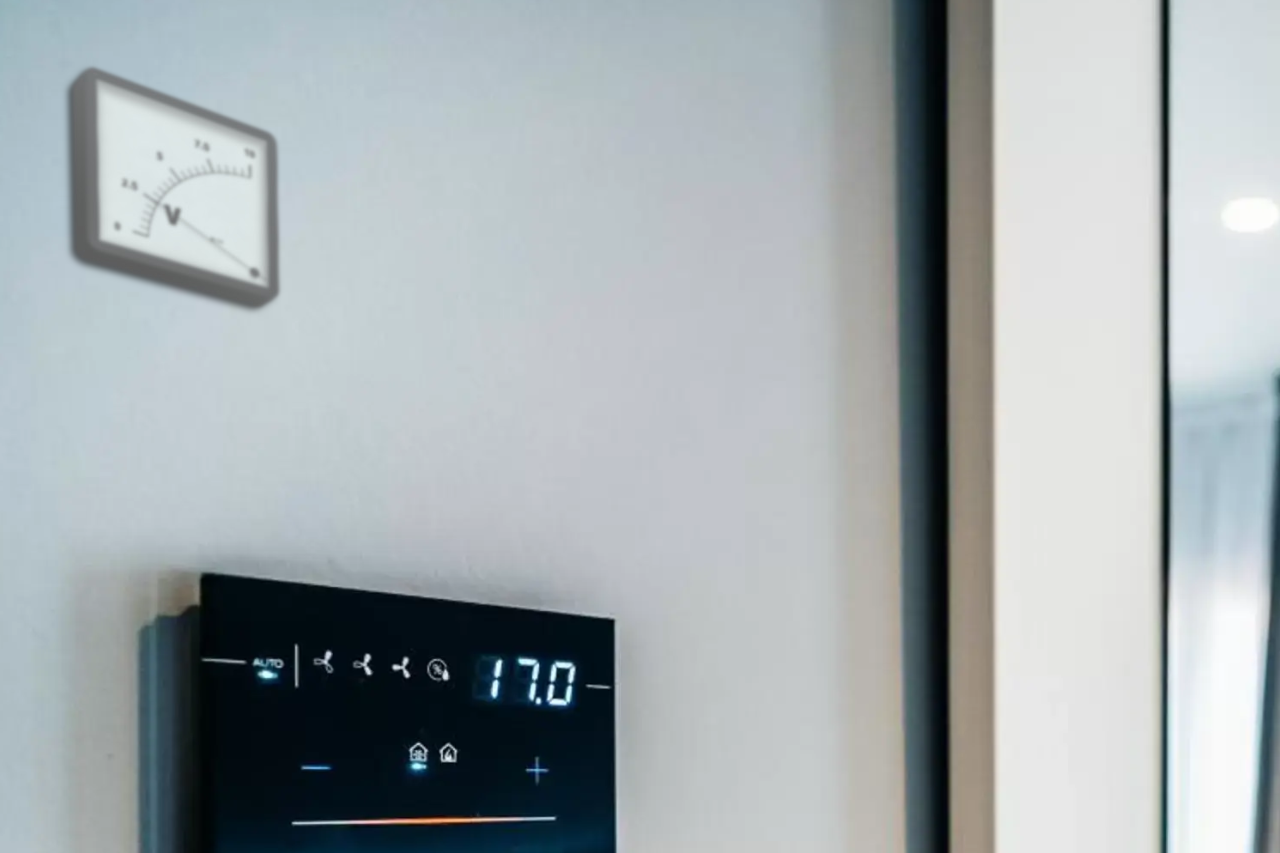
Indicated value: 2.5 V
